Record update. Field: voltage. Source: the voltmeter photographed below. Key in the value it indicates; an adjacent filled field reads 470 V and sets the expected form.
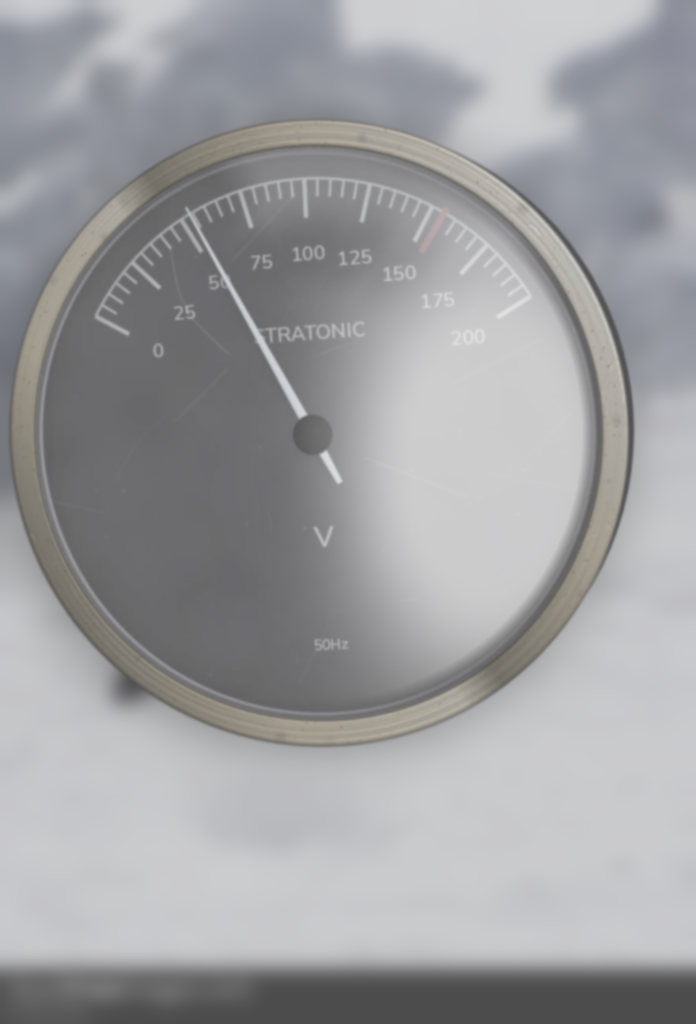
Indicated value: 55 V
